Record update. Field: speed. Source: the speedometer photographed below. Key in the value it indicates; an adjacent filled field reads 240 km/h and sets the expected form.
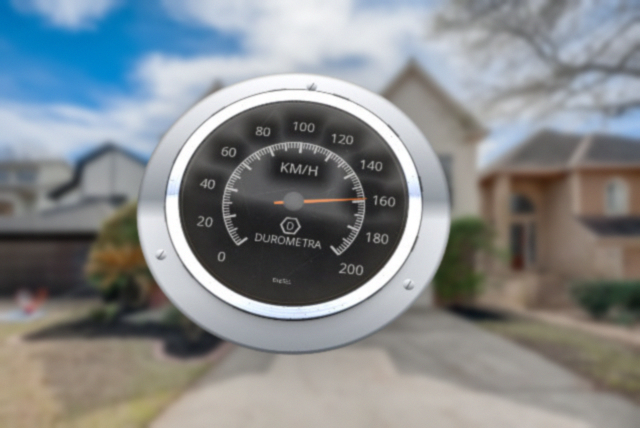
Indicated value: 160 km/h
